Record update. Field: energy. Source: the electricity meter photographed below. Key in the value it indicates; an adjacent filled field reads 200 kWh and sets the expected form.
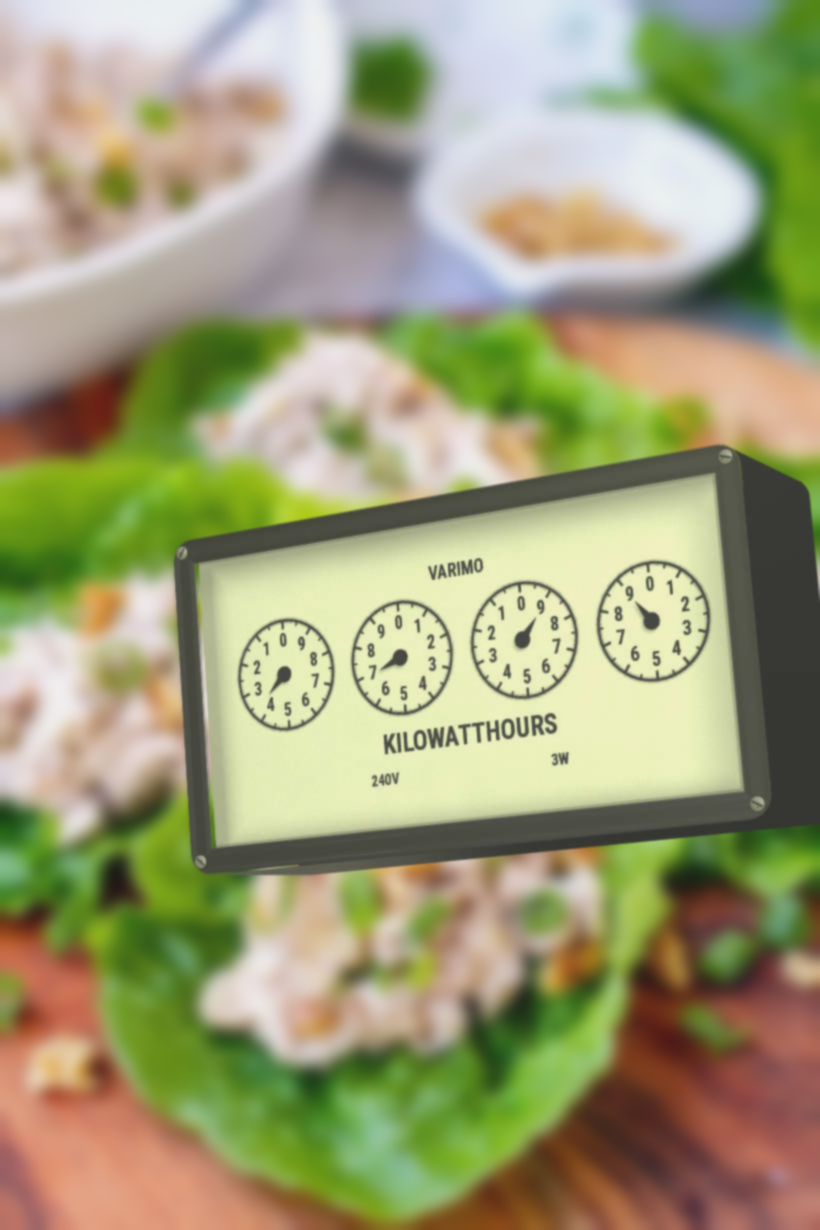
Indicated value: 3689 kWh
